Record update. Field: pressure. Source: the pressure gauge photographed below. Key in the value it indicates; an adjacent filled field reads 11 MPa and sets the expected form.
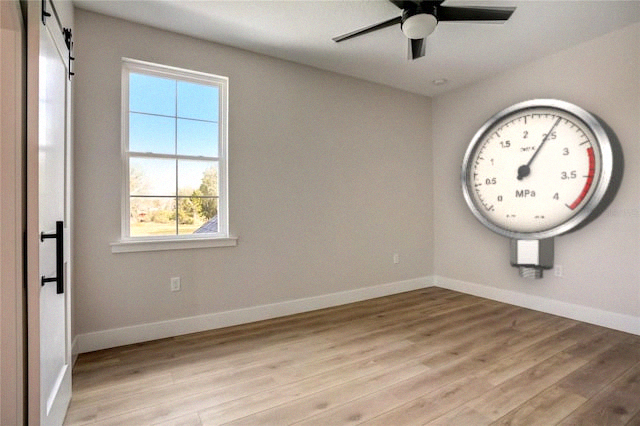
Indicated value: 2.5 MPa
